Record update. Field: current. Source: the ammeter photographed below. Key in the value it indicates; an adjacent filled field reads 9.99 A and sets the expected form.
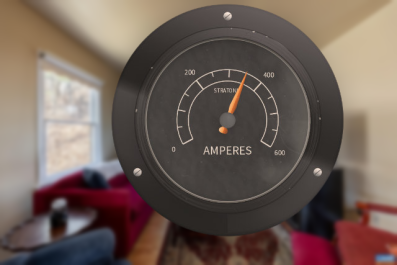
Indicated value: 350 A
